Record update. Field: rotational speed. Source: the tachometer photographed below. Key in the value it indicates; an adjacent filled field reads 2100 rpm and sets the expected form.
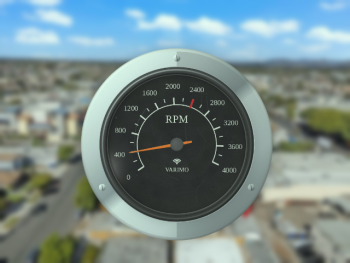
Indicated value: 400 rpm
